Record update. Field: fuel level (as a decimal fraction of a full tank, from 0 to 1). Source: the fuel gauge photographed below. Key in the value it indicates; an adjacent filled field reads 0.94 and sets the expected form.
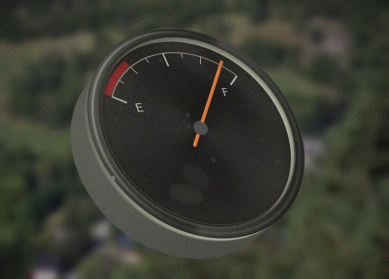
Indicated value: 0.875
